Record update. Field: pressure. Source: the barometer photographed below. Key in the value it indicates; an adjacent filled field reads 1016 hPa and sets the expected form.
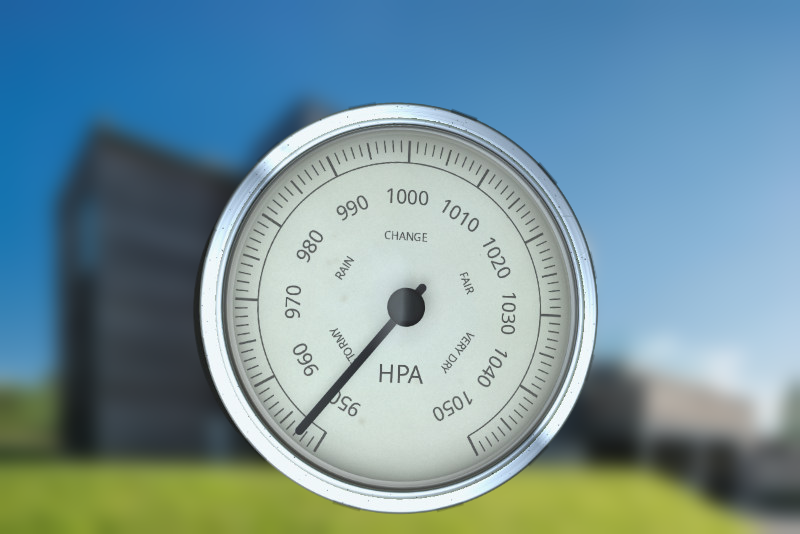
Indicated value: 953 hPa
